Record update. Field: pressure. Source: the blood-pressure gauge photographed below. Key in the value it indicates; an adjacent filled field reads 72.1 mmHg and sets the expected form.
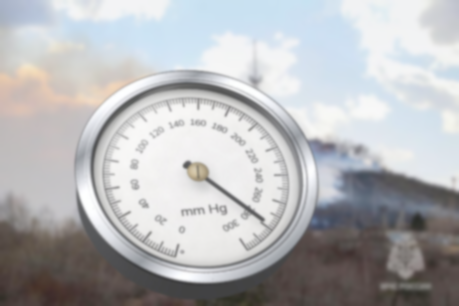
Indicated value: 280 mmHg
